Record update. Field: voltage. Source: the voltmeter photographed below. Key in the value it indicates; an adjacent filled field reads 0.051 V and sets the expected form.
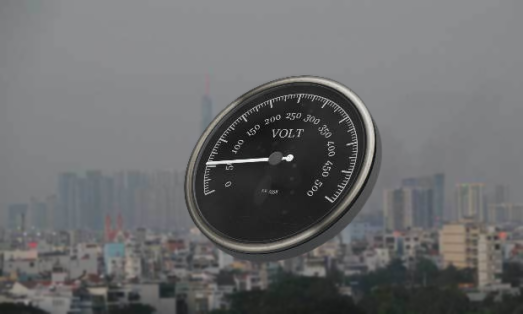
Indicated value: 50 V
